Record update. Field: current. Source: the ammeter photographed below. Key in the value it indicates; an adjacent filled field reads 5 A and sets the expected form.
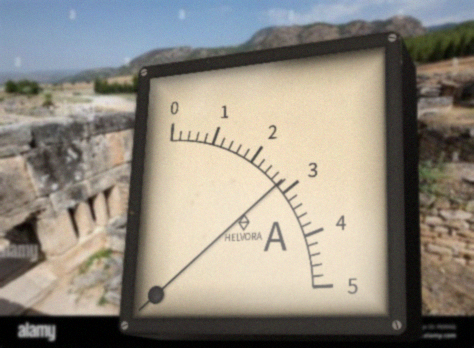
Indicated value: 2.8 A
